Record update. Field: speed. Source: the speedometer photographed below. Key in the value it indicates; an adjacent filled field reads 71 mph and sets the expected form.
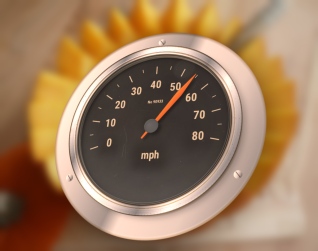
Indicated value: 55 mph
